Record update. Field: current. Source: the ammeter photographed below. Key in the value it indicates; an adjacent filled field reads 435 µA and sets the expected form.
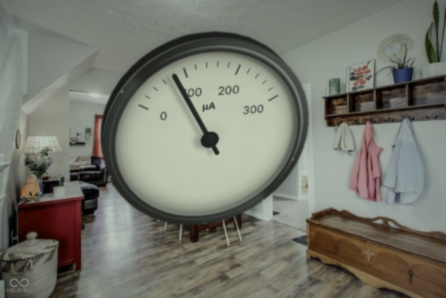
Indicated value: 80 µA
